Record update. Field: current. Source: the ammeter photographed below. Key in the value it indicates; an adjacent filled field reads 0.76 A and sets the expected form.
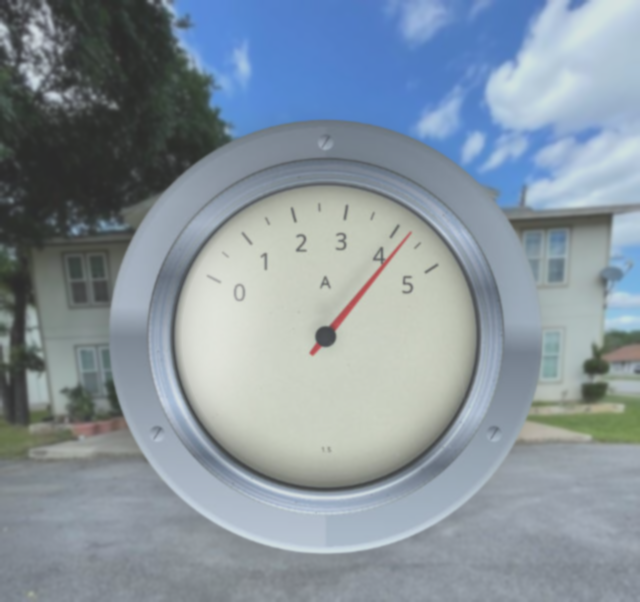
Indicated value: 4.25 A
